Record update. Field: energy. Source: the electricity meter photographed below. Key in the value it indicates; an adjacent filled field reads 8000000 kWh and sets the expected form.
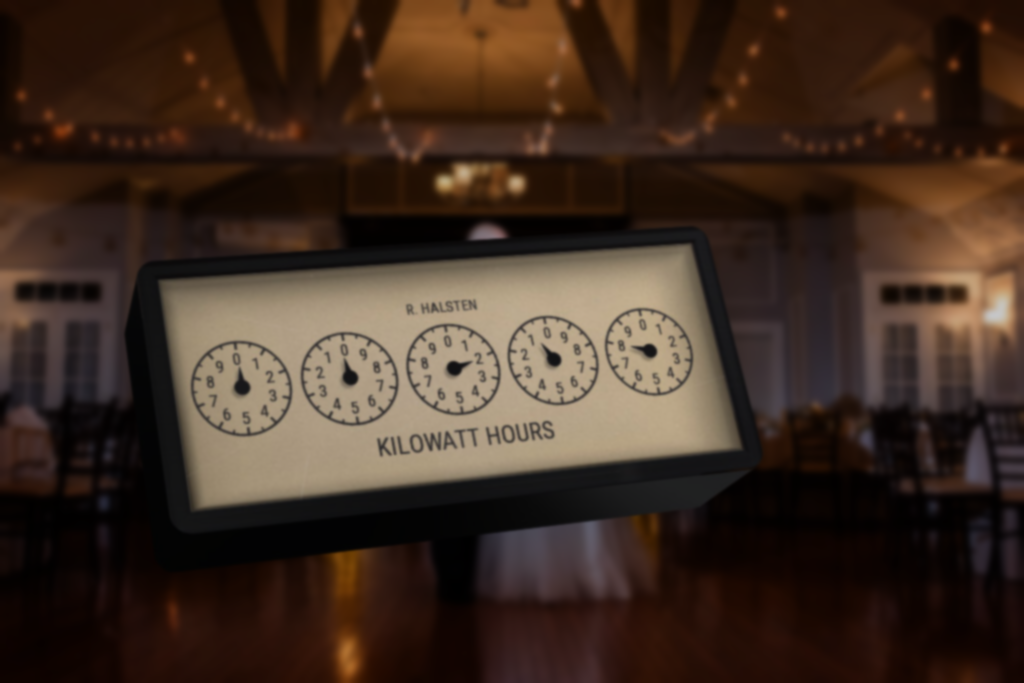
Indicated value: 208 kWh
